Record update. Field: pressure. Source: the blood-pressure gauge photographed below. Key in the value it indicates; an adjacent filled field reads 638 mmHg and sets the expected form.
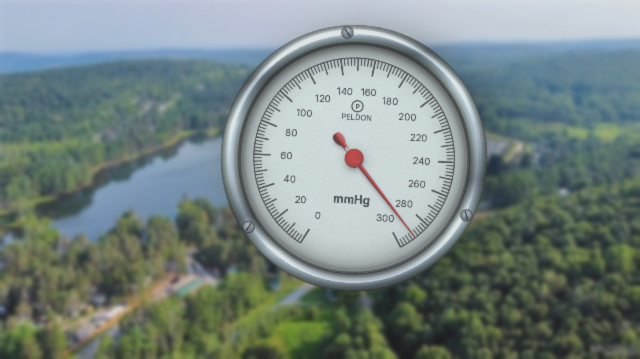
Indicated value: 290 mmHg
